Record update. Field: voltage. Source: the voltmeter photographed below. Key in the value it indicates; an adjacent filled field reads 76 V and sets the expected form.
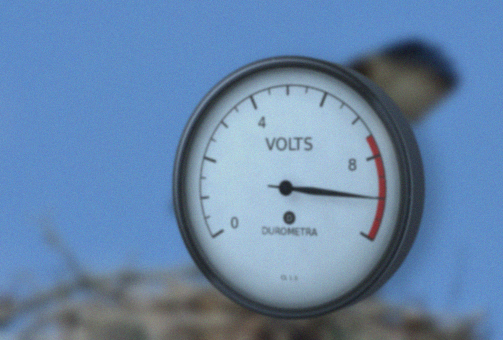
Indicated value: 9 V
